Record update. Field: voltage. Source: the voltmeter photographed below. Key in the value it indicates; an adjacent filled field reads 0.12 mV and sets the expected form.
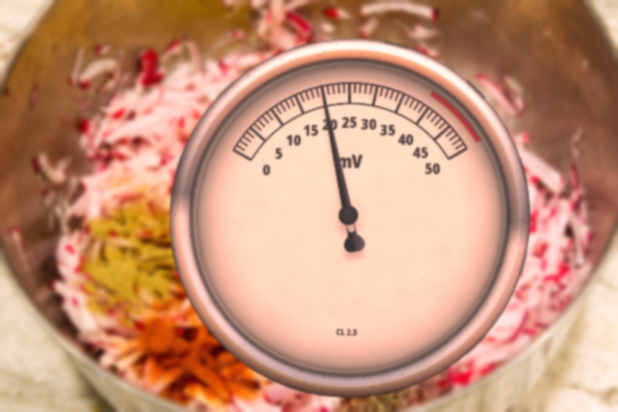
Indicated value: 20 mV
